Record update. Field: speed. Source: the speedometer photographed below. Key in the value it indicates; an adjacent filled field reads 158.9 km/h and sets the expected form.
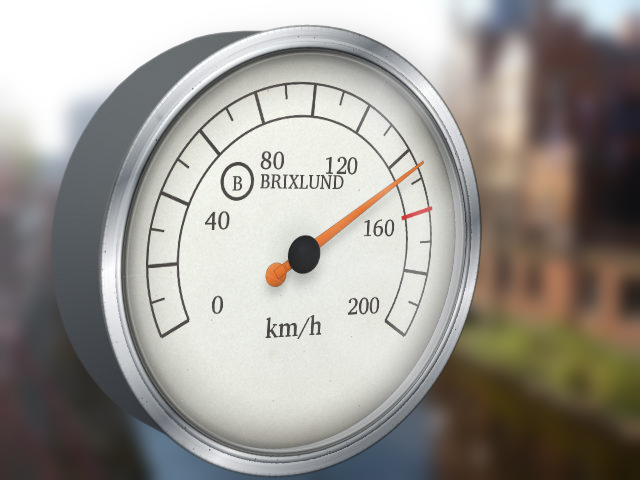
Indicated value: 145 km/h
